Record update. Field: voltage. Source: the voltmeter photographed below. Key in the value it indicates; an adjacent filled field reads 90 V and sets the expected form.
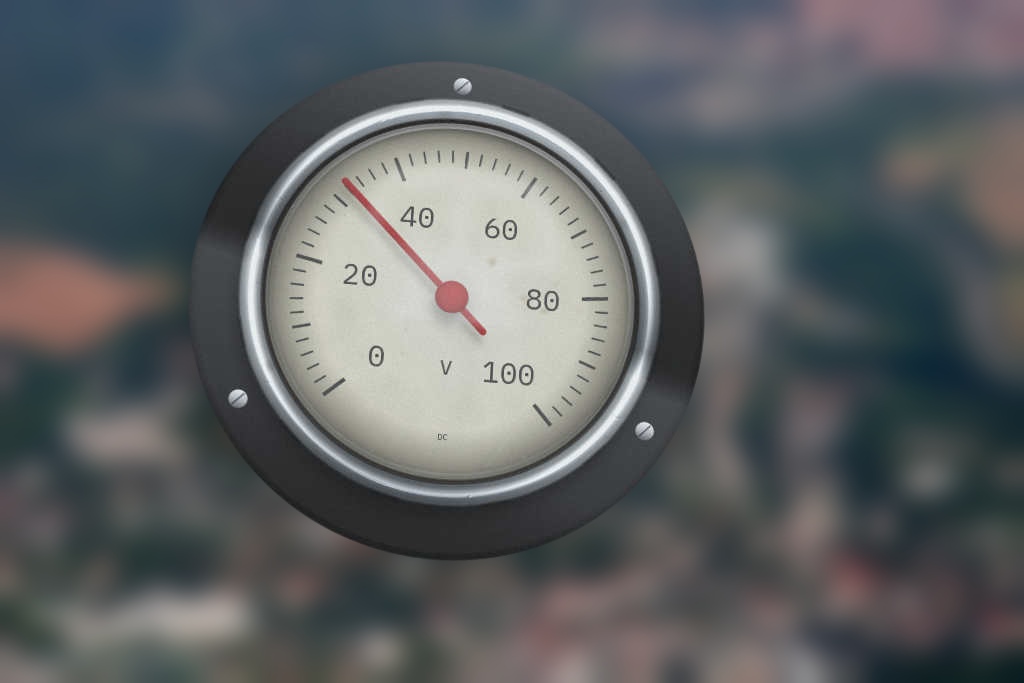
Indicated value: 32 V
